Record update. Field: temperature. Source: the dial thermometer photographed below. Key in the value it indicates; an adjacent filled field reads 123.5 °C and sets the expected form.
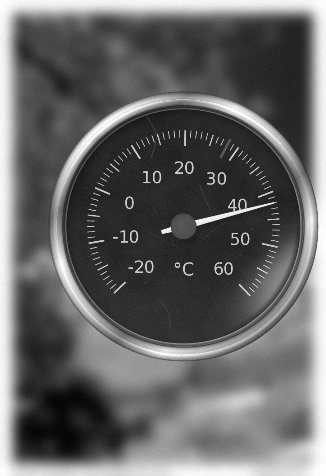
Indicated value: 42 °C
